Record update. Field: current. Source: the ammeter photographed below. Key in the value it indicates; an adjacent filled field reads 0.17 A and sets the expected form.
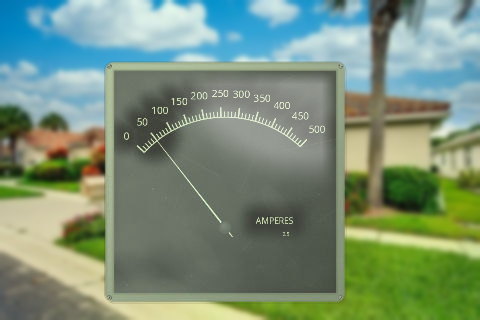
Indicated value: 50 A
